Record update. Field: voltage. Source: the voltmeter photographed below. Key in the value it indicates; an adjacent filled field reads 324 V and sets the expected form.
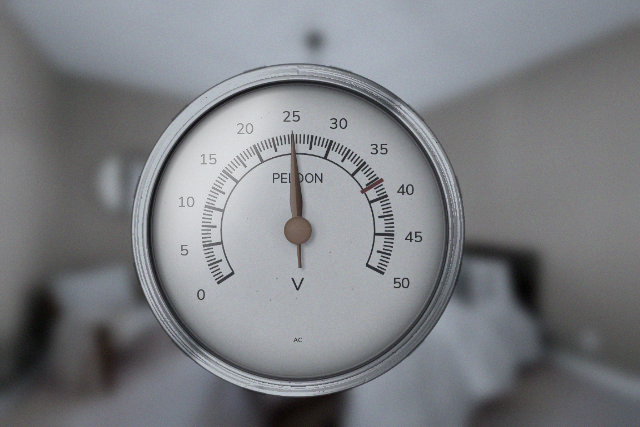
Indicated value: 25 V
